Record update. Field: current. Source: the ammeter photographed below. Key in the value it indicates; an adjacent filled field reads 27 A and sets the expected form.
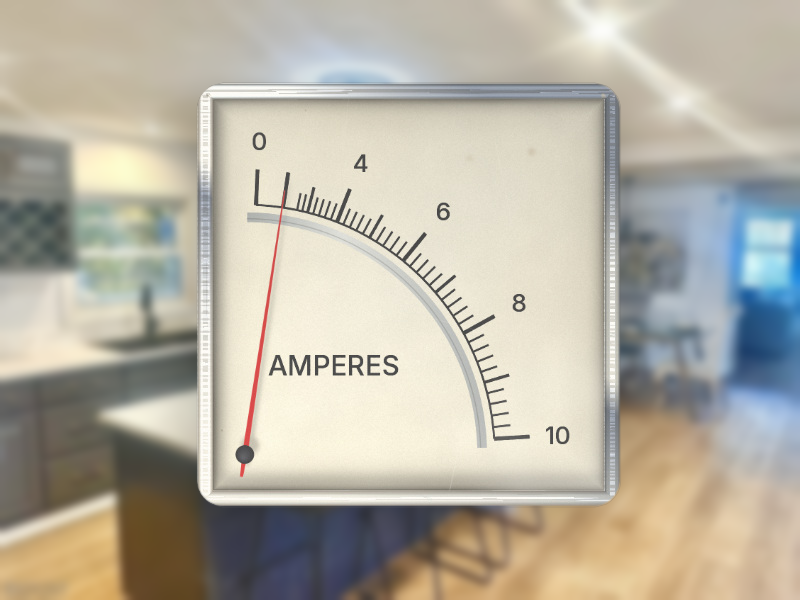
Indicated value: 2 A
